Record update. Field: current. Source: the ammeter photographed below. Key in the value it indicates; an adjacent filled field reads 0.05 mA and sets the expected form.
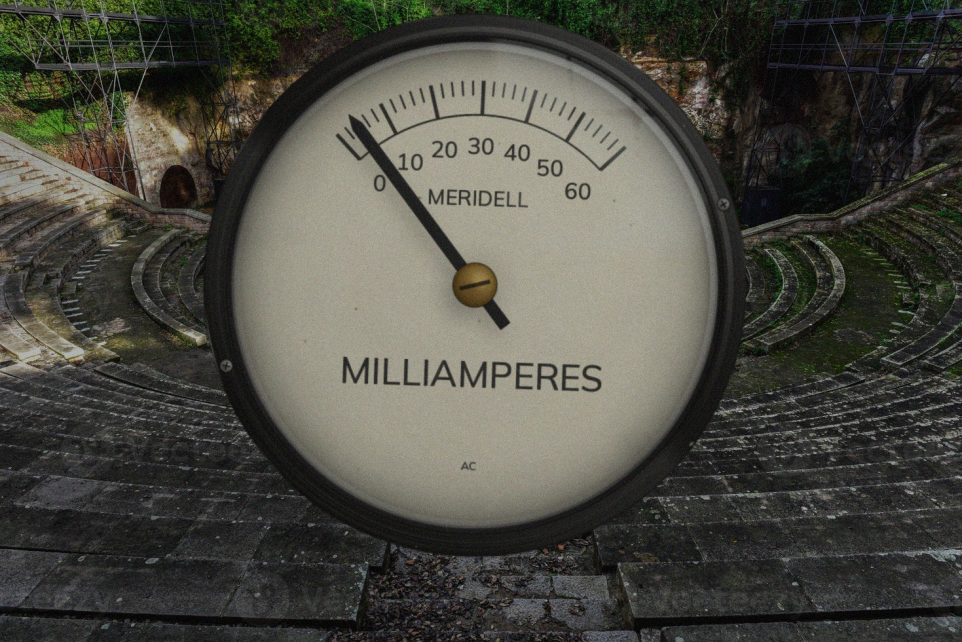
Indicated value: 4 mA
